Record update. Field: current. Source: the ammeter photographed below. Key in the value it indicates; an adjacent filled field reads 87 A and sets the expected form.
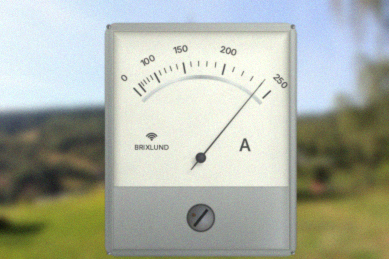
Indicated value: 240 A
